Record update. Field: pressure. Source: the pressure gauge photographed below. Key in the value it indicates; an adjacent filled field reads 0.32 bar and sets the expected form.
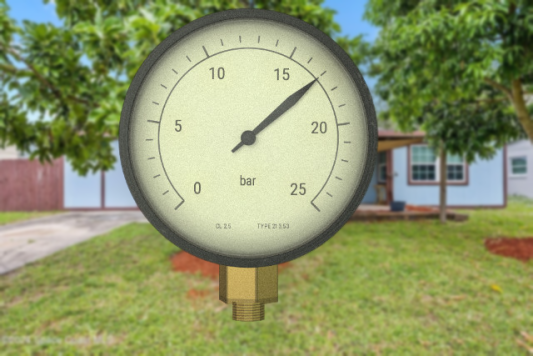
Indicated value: 17 bar
